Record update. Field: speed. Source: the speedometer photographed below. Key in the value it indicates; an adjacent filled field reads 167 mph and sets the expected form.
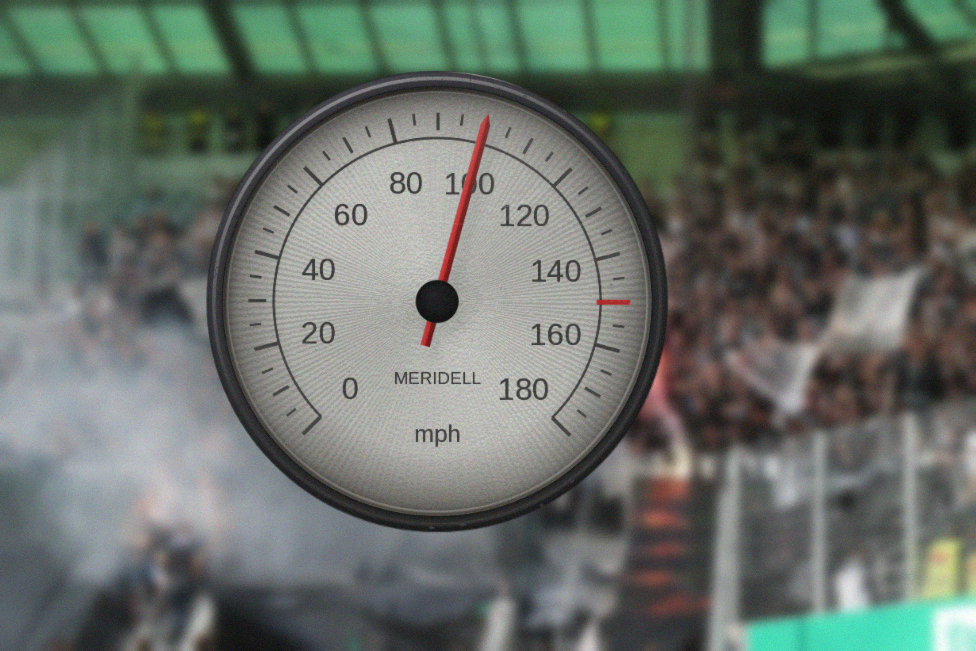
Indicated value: 100 mph
